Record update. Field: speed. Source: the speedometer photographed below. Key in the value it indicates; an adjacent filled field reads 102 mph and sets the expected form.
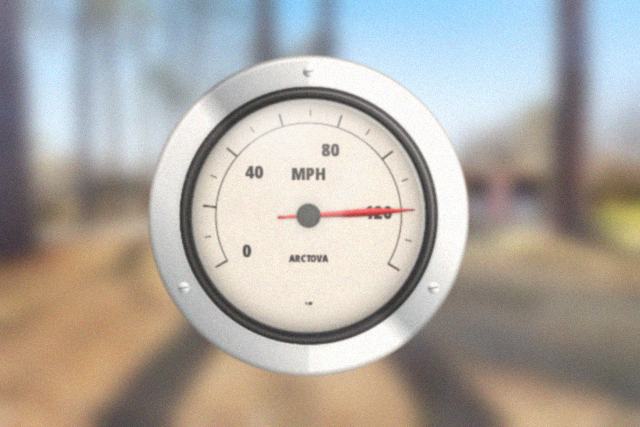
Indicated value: 120 mph
